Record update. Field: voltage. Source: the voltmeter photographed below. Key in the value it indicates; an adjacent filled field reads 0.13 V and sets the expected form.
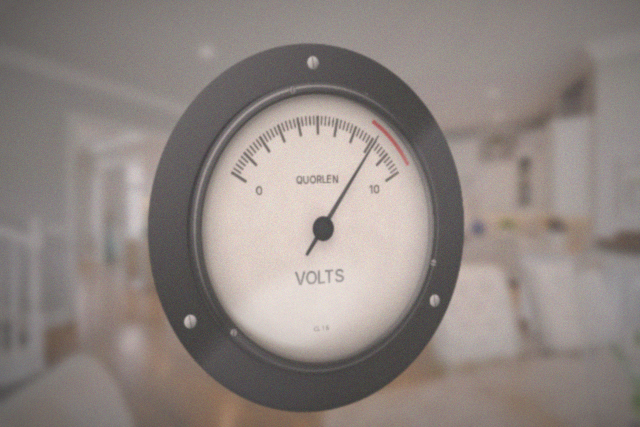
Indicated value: 8 V
